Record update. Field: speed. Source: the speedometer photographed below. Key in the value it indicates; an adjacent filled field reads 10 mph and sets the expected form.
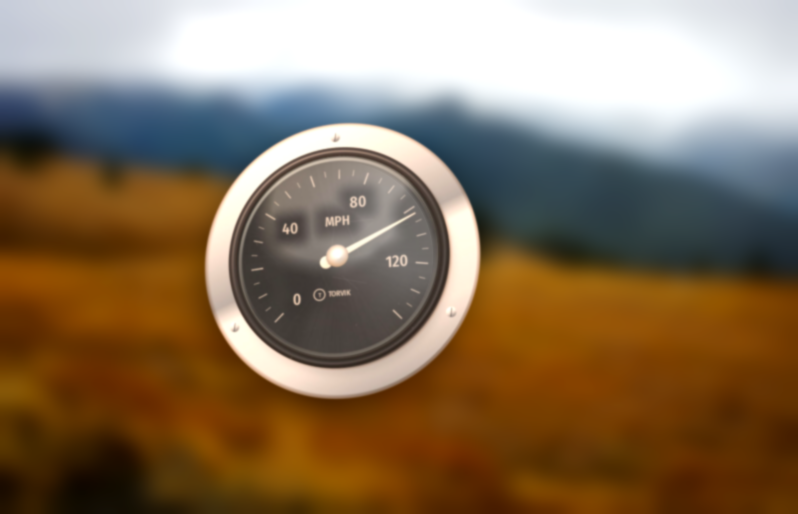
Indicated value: 102.5 mph
